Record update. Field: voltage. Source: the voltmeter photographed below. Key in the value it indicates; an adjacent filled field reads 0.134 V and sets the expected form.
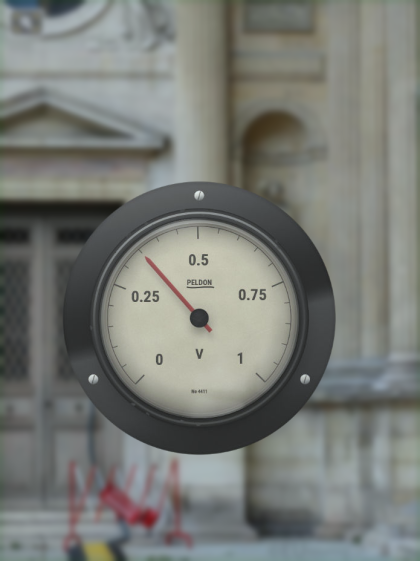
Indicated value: 0.35 V
